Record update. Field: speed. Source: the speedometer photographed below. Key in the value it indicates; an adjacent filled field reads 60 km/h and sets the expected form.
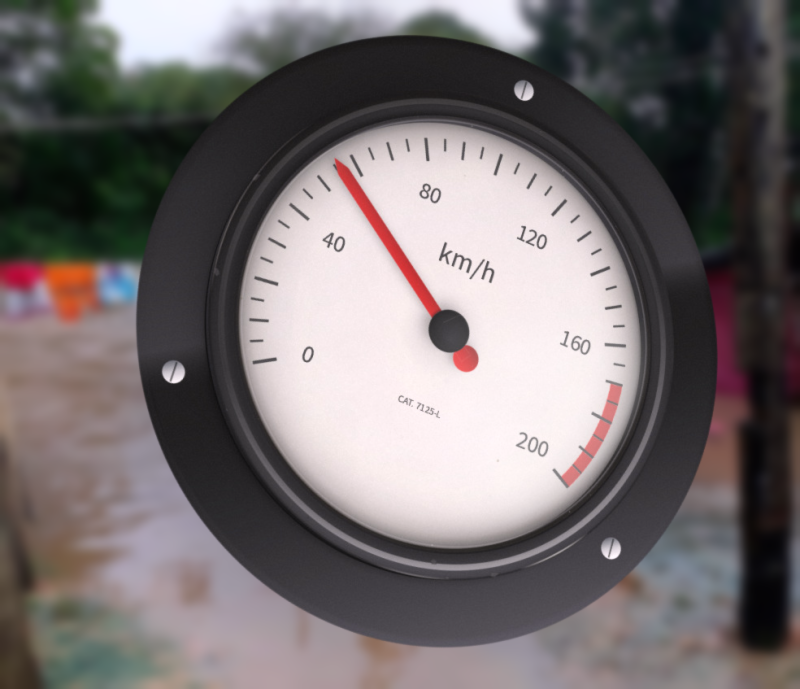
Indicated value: 55 km/h
